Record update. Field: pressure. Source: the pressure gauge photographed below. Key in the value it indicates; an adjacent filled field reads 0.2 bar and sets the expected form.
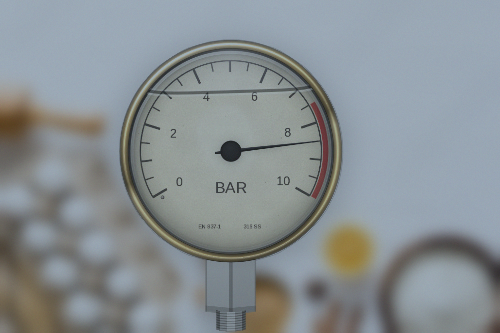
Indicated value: 8.5 bar
